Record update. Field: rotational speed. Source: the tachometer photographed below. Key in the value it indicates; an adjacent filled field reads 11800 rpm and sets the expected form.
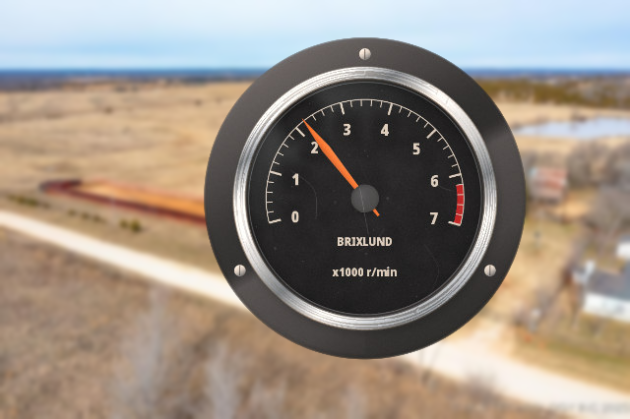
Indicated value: 2200 rpm
